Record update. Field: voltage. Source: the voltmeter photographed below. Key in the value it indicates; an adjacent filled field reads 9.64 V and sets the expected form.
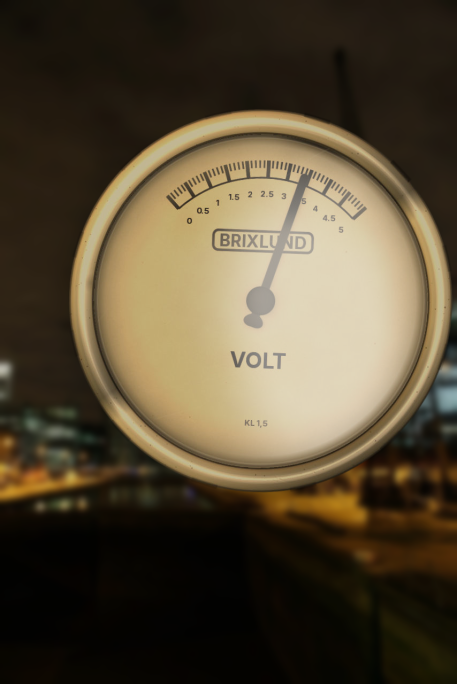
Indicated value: 3.4 V
